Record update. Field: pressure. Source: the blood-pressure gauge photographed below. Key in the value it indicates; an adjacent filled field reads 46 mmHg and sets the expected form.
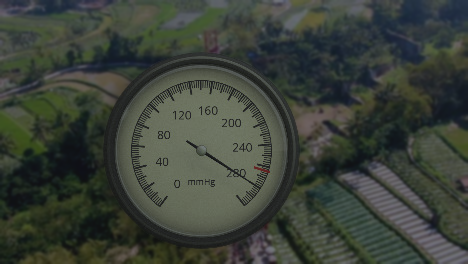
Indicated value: 280 mmHg
